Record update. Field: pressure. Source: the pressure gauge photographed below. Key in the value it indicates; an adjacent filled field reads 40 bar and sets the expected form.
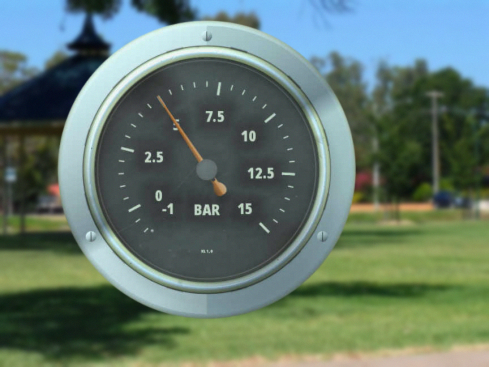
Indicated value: 5 bar
